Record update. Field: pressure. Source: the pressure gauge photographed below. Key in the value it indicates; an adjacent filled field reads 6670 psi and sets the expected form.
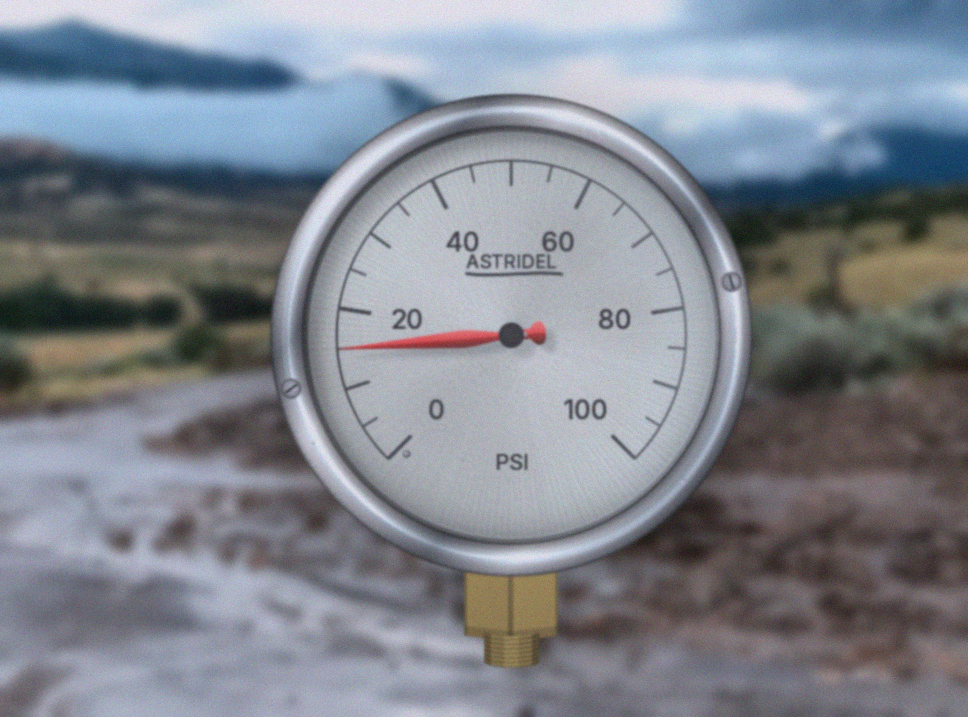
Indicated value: 15 psi
